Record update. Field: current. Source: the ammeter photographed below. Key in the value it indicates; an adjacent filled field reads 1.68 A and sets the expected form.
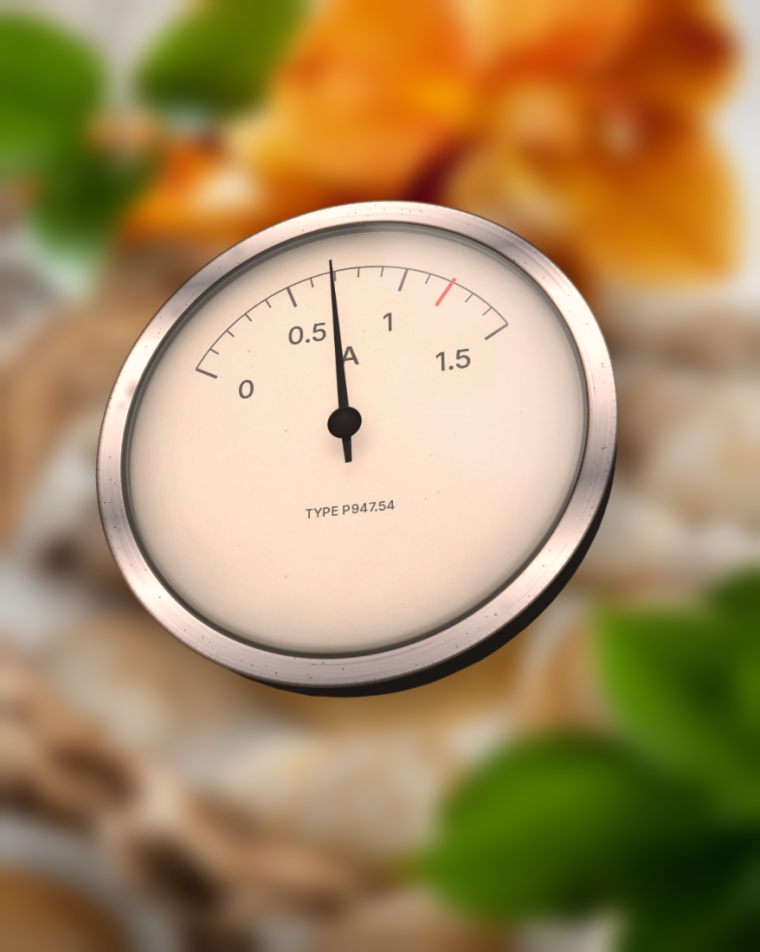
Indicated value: 0.7 A
